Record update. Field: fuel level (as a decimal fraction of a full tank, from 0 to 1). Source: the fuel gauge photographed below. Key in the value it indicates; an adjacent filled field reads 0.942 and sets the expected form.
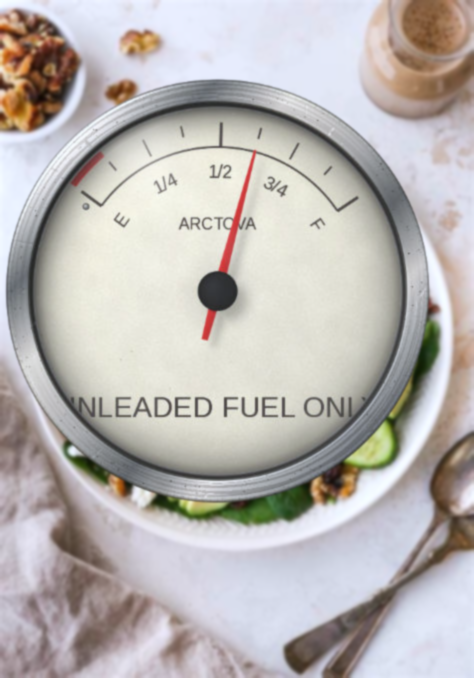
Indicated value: 0.625
